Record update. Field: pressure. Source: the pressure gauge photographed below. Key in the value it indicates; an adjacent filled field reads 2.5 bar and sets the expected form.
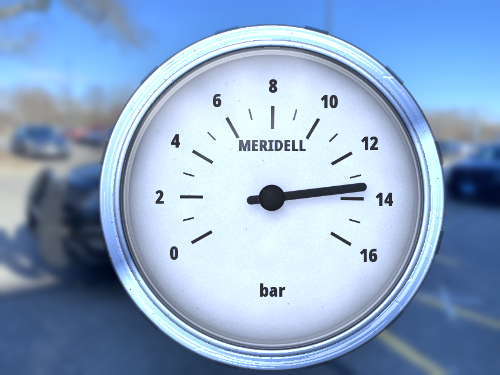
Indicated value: 13.5 bar
